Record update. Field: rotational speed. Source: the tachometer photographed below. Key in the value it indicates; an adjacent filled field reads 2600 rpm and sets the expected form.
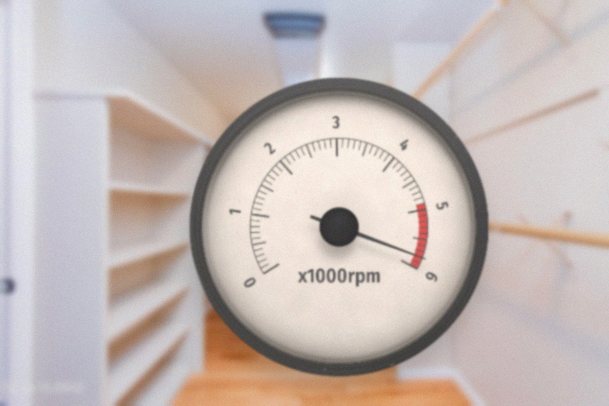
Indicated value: 5800 rpm
